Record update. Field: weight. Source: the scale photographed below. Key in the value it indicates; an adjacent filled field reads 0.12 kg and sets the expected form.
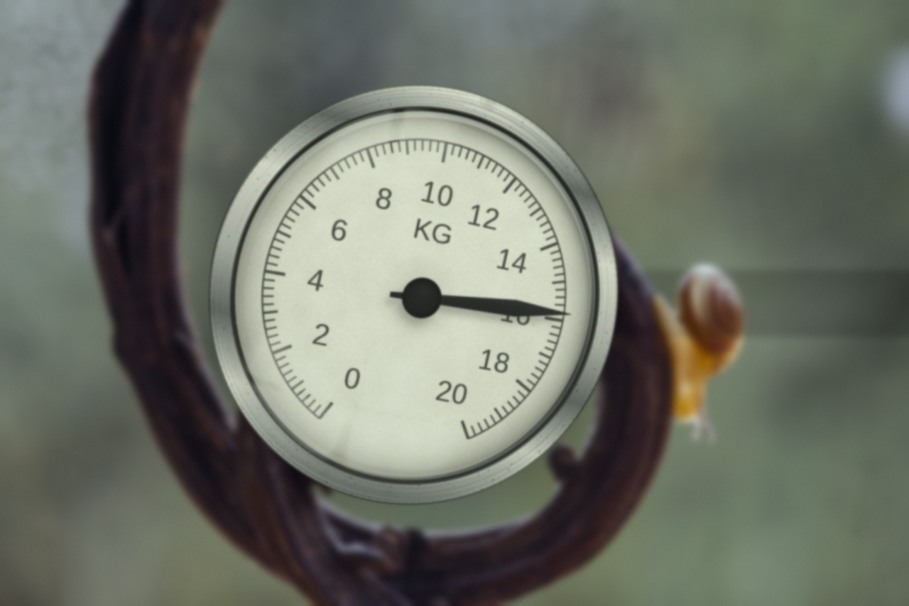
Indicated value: 15.8 kg
